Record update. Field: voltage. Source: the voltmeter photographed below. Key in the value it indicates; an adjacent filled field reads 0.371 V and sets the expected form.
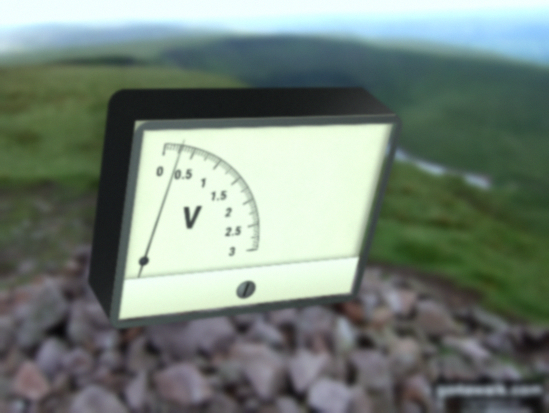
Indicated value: 0.25 V
